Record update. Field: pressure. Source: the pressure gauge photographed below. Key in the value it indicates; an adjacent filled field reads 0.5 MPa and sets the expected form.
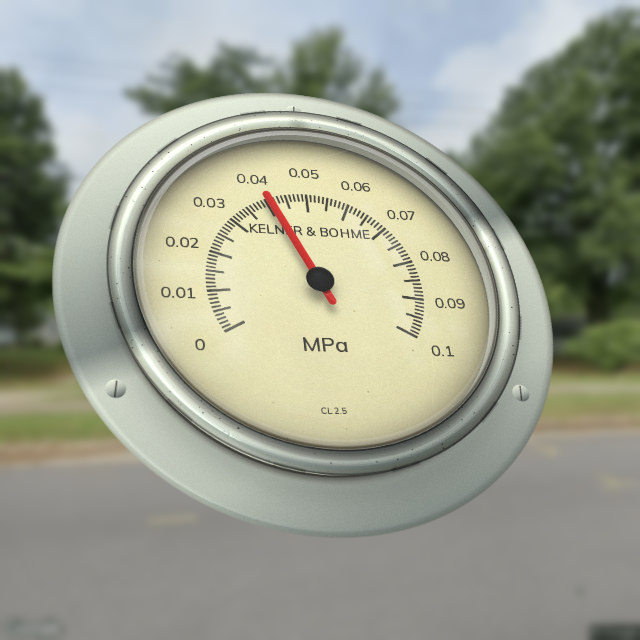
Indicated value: 0.04 MPa
